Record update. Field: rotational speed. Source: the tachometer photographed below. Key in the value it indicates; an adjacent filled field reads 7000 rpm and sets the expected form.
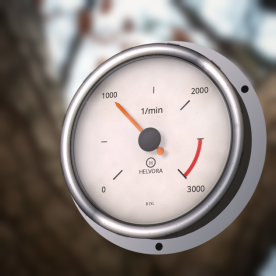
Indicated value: 1000 rpm
